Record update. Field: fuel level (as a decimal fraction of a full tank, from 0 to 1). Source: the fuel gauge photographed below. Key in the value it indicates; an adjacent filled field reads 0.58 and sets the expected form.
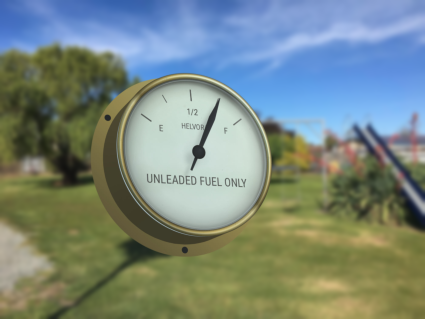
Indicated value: 0.75
